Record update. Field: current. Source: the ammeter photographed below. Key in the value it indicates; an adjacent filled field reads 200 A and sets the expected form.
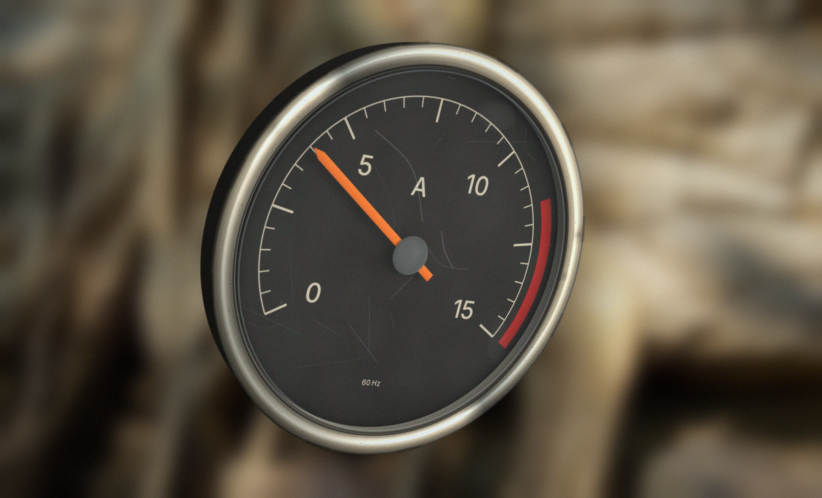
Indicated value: 4 A
